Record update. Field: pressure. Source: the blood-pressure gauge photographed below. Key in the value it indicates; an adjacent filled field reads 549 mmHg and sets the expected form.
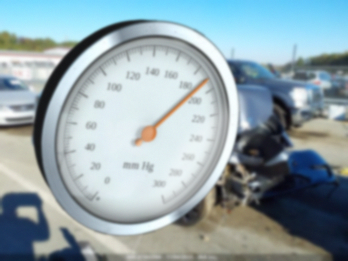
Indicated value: 190 mmHg
